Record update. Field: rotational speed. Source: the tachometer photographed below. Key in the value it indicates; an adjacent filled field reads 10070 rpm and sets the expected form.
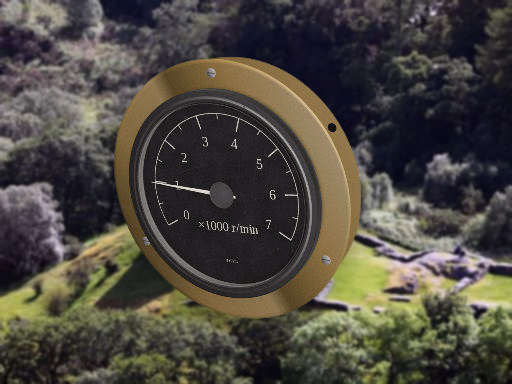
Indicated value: 1000 rpm
